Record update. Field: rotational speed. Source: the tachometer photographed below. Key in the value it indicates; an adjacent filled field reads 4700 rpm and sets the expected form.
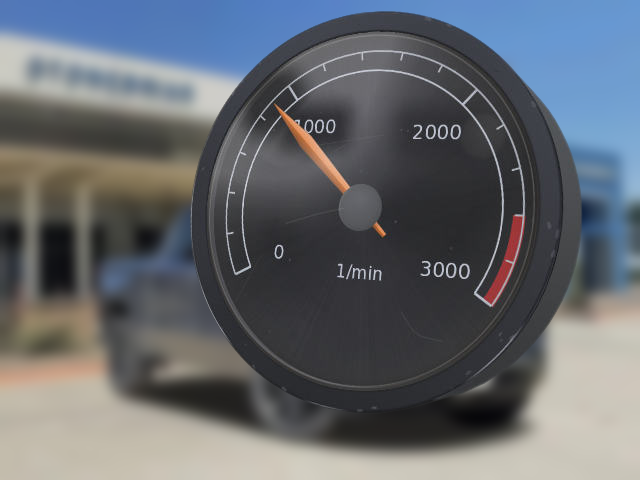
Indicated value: 900 rpm
